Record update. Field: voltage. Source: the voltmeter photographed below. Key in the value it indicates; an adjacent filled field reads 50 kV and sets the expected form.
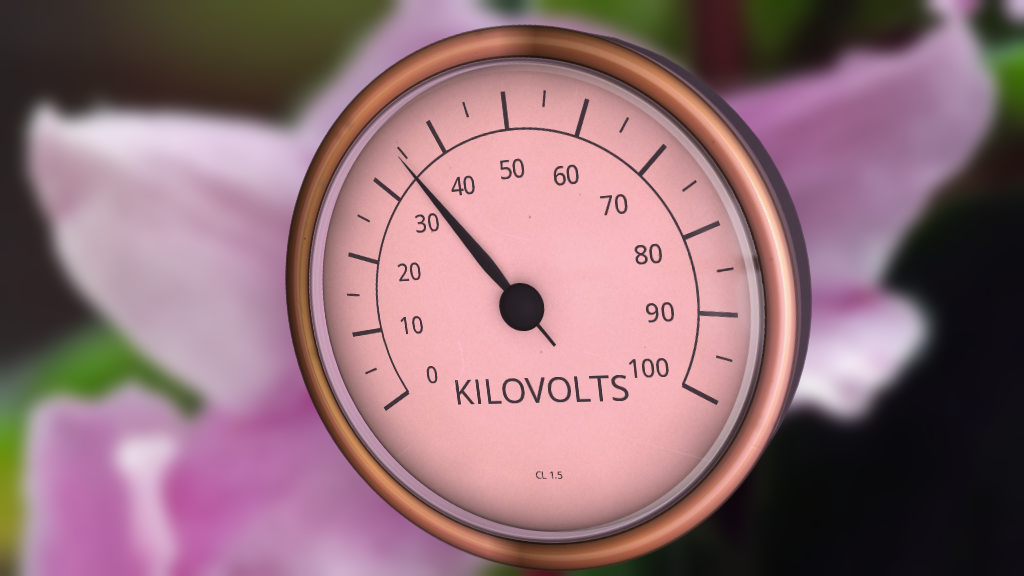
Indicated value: 35 kV
